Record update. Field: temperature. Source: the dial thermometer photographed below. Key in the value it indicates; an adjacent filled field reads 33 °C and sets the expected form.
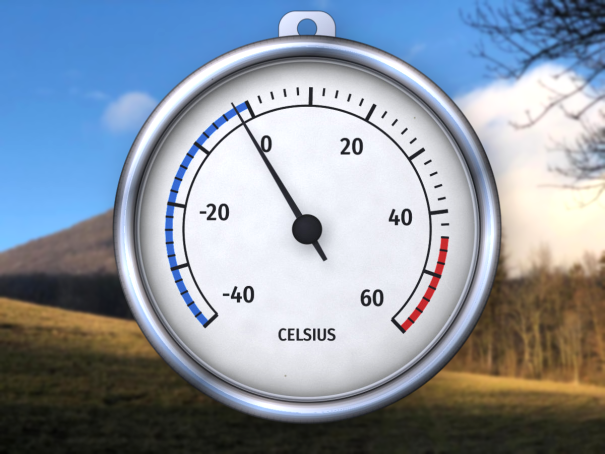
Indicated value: -2 °C
